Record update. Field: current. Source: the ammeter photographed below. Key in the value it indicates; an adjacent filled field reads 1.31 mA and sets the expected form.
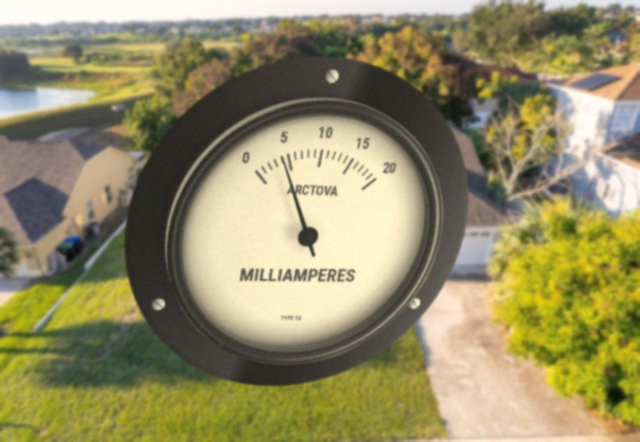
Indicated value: 4 mA
